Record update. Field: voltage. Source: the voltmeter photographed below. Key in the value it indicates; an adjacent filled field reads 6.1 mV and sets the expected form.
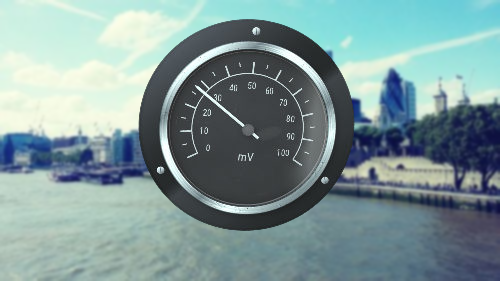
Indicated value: 27.5 mV
